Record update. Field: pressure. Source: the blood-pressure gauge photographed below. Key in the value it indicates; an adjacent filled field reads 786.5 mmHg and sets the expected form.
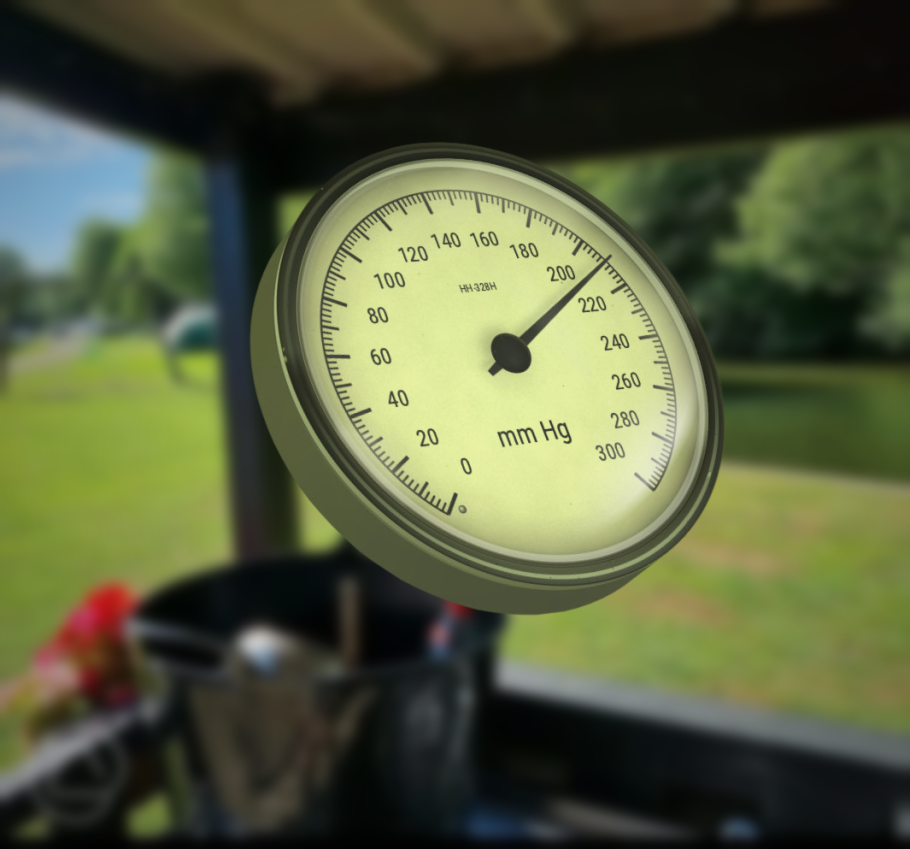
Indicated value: 210 mmHg
